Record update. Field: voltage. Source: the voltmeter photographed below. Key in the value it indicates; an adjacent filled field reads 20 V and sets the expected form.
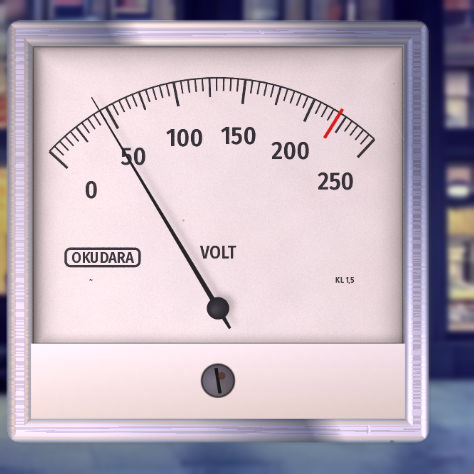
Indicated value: 45 V
